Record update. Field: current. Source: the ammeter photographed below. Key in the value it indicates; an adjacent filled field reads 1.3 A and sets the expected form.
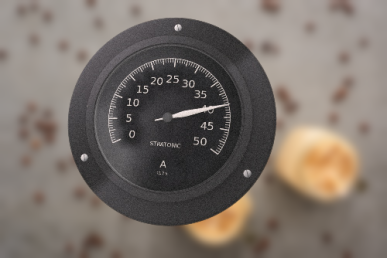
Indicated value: 40 A
